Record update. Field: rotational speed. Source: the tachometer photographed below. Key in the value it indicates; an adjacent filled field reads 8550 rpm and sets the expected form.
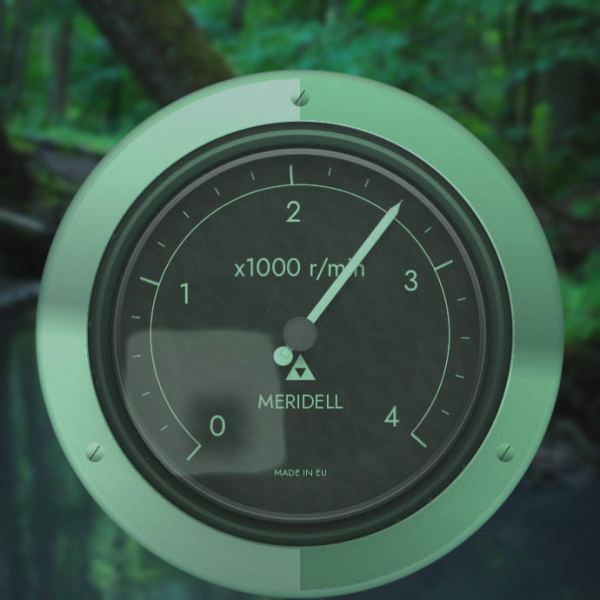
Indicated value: 2600 rpm
